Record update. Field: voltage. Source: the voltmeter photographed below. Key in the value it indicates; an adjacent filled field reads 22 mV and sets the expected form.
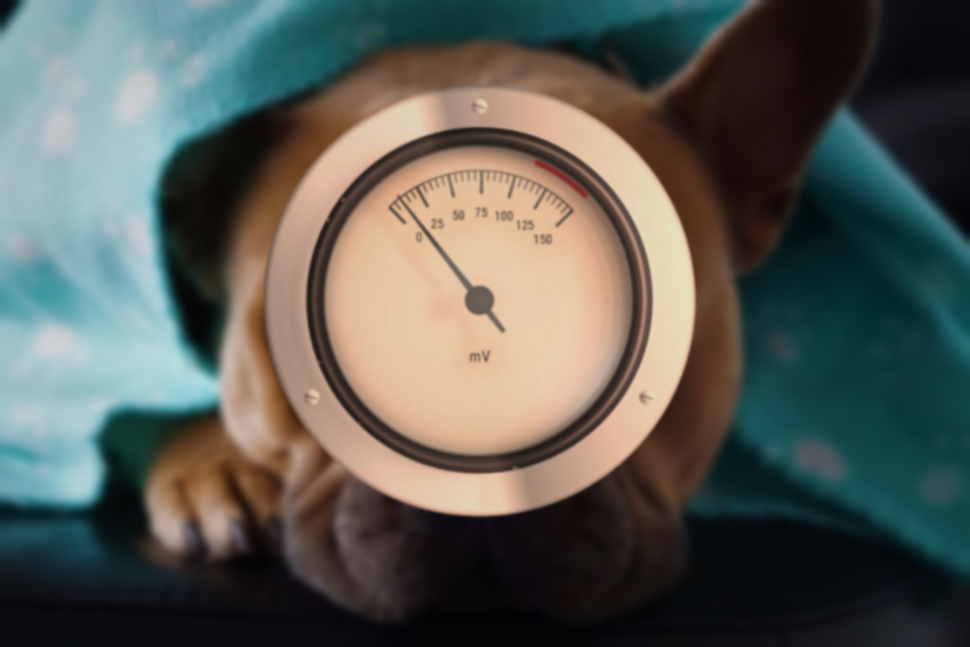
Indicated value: 10 mV
